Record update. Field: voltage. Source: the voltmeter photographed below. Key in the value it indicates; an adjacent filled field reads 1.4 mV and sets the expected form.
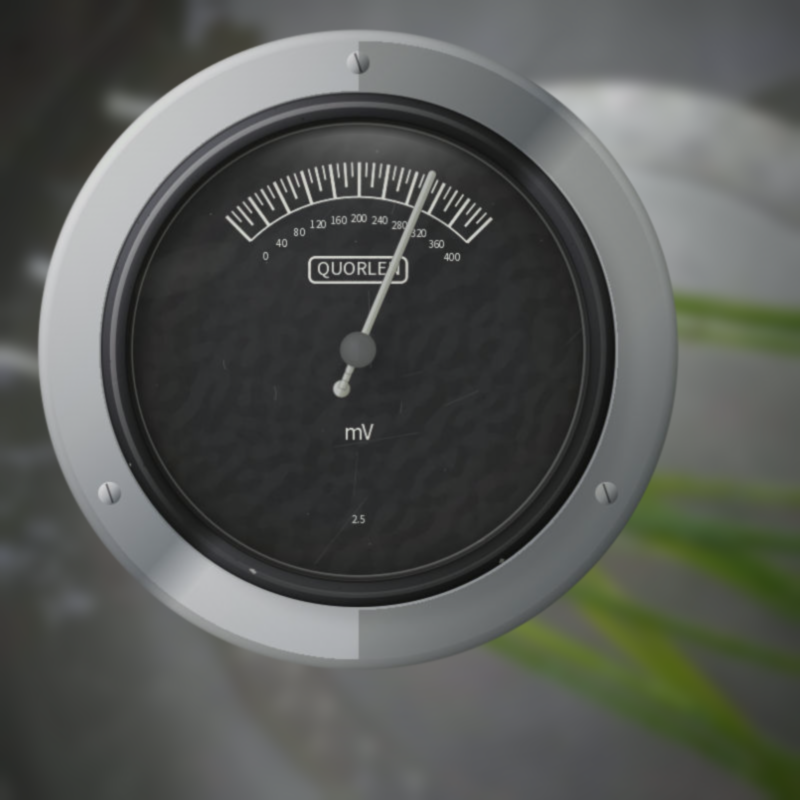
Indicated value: 300 mV
